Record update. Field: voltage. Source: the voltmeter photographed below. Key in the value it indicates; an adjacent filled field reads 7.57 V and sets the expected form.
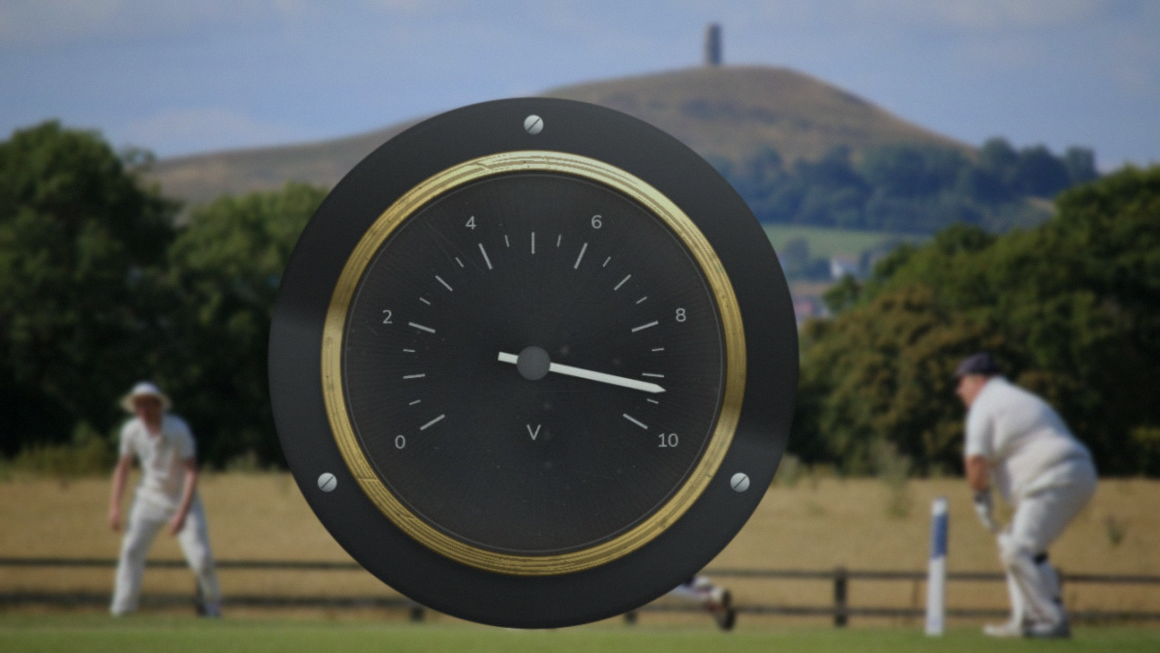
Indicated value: 9.25 V
